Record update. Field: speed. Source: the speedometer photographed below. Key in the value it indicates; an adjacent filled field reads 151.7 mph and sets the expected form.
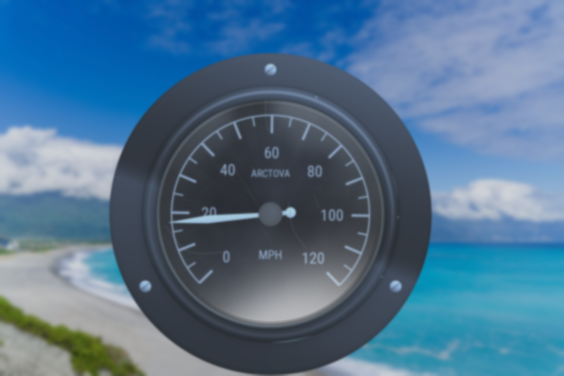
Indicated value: 17.5 mph
